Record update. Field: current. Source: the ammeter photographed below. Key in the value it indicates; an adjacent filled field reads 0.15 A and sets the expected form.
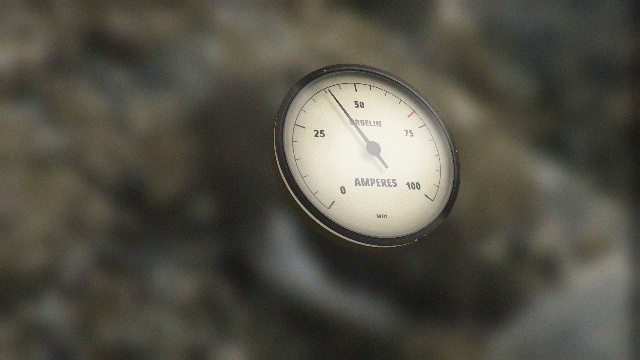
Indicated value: 40 A
